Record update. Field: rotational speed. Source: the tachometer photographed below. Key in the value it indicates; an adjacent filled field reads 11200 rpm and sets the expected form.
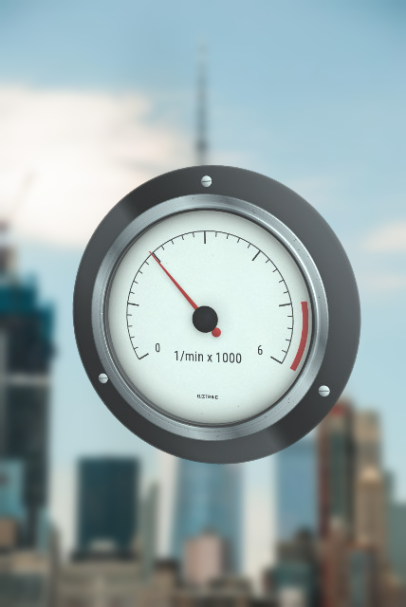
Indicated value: 2000 rpm
